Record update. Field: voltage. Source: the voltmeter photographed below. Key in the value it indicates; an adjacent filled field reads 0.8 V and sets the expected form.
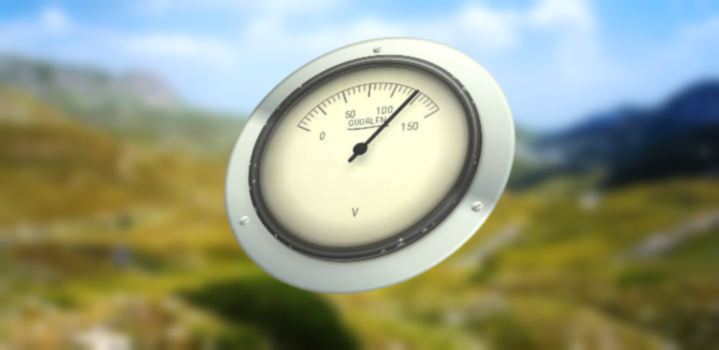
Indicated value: 125 V
